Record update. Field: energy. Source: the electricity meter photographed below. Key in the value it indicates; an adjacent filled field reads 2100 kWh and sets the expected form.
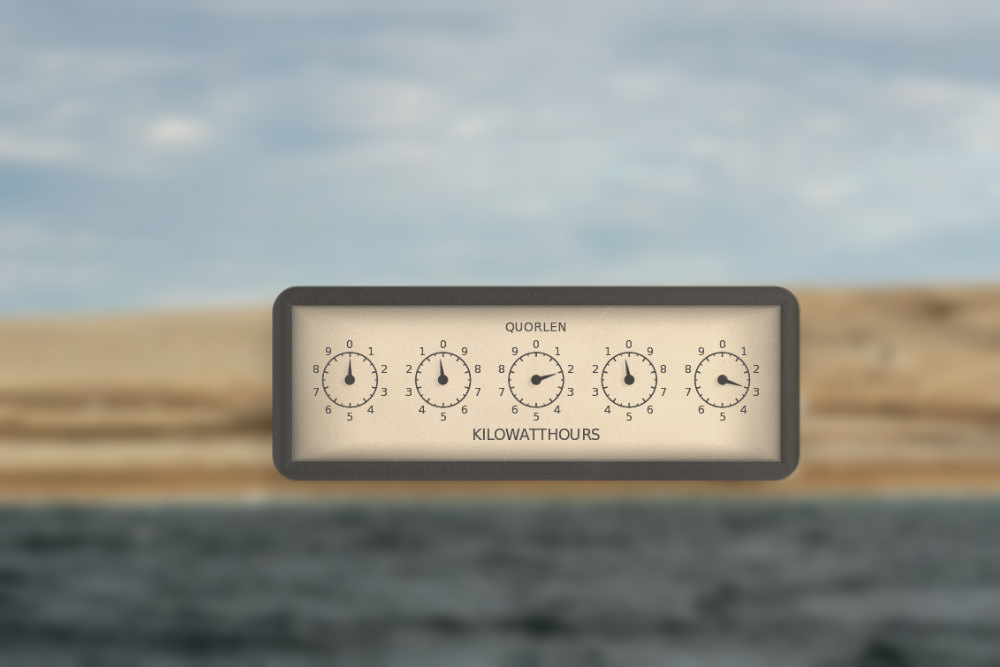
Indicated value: 203 kWh
